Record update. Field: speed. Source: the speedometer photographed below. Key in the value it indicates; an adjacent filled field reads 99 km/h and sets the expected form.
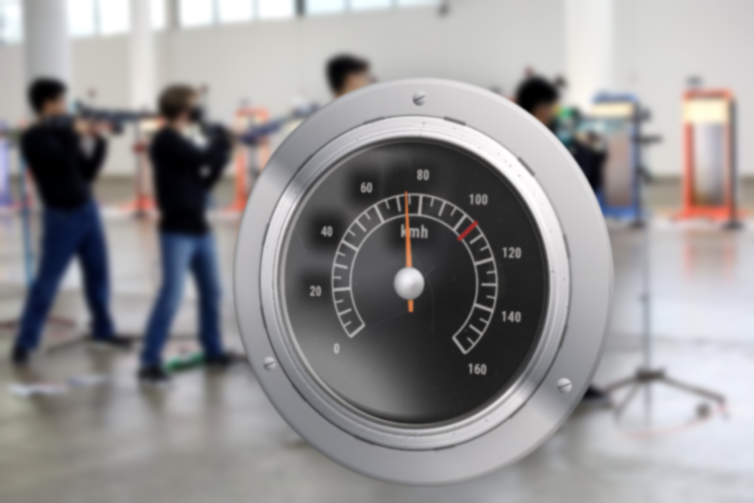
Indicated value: 75 km/h
